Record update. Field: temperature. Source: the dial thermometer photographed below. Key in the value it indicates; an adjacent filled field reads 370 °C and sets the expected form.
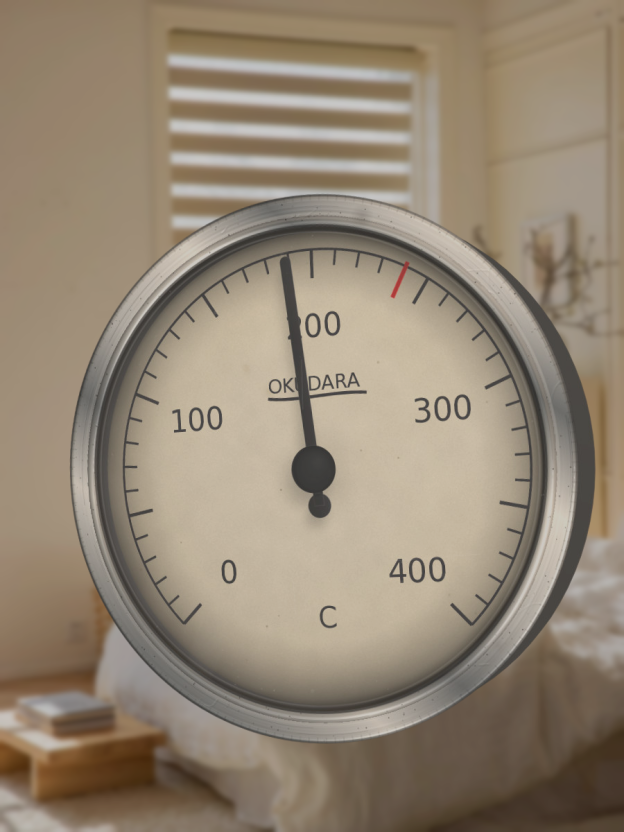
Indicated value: 190 °C
